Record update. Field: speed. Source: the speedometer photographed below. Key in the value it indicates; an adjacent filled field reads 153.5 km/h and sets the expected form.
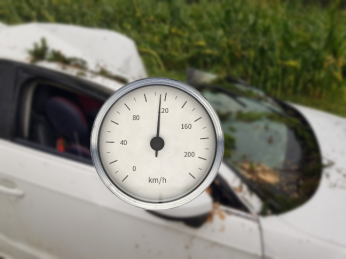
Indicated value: 115 km/h
